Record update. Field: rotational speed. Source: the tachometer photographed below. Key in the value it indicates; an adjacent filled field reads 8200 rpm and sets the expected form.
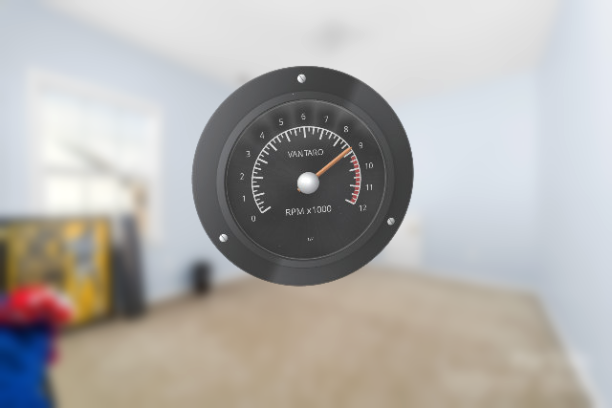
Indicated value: 8750 rpm
